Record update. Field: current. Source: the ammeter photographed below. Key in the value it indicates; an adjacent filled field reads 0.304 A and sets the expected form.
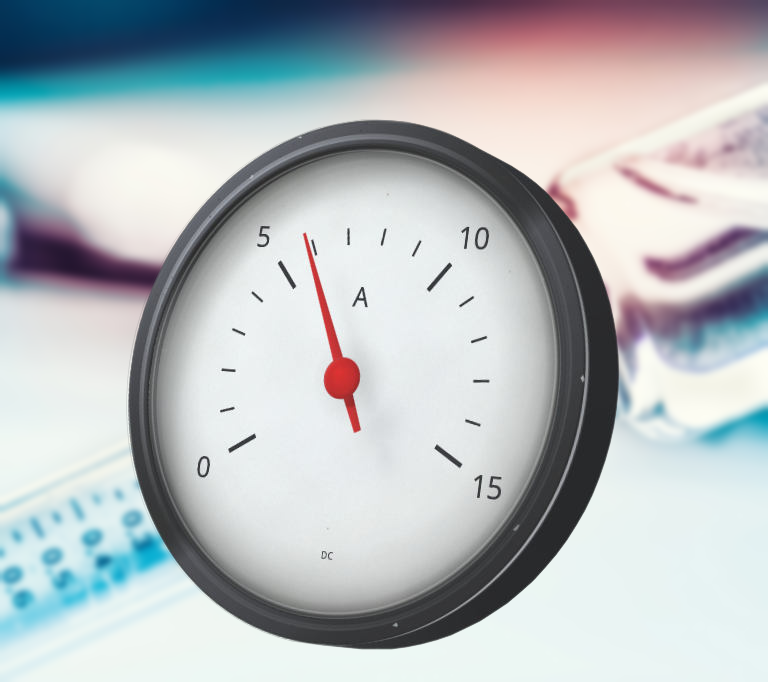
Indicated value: 6 A
